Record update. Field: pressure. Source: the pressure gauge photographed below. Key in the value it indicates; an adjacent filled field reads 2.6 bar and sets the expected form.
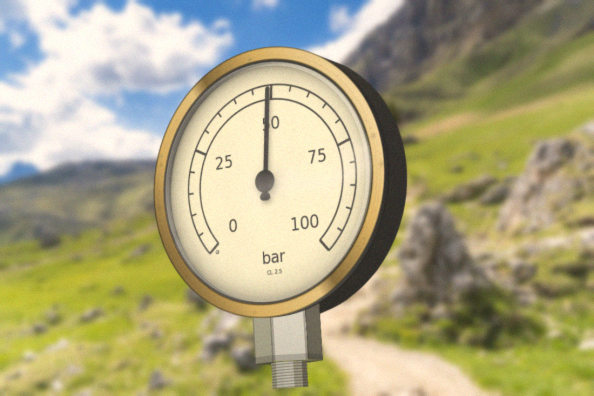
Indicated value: 50 bar
